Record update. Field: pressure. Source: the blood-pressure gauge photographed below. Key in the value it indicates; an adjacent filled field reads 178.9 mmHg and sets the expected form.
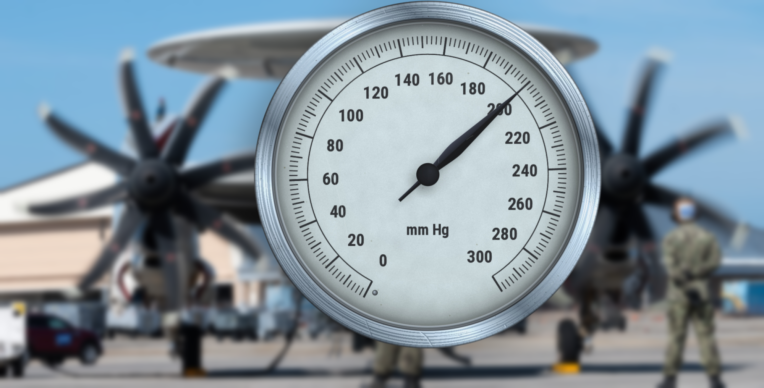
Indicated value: 200 mmHg
